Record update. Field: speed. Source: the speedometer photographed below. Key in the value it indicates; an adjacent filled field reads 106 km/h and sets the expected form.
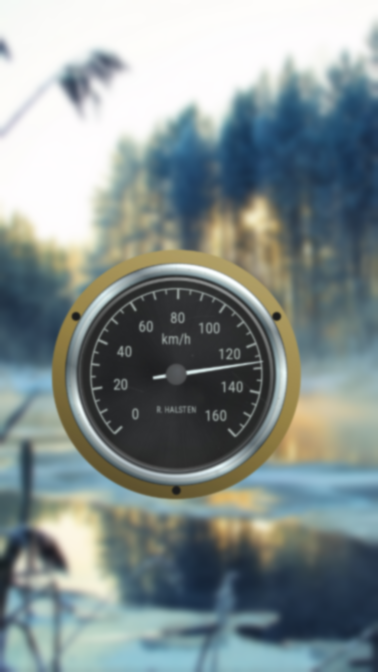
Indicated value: 127.5 km/h
